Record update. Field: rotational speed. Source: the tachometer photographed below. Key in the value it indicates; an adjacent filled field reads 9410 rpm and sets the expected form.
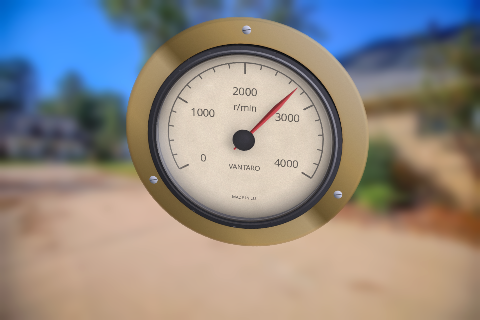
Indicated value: 2700 rpm
